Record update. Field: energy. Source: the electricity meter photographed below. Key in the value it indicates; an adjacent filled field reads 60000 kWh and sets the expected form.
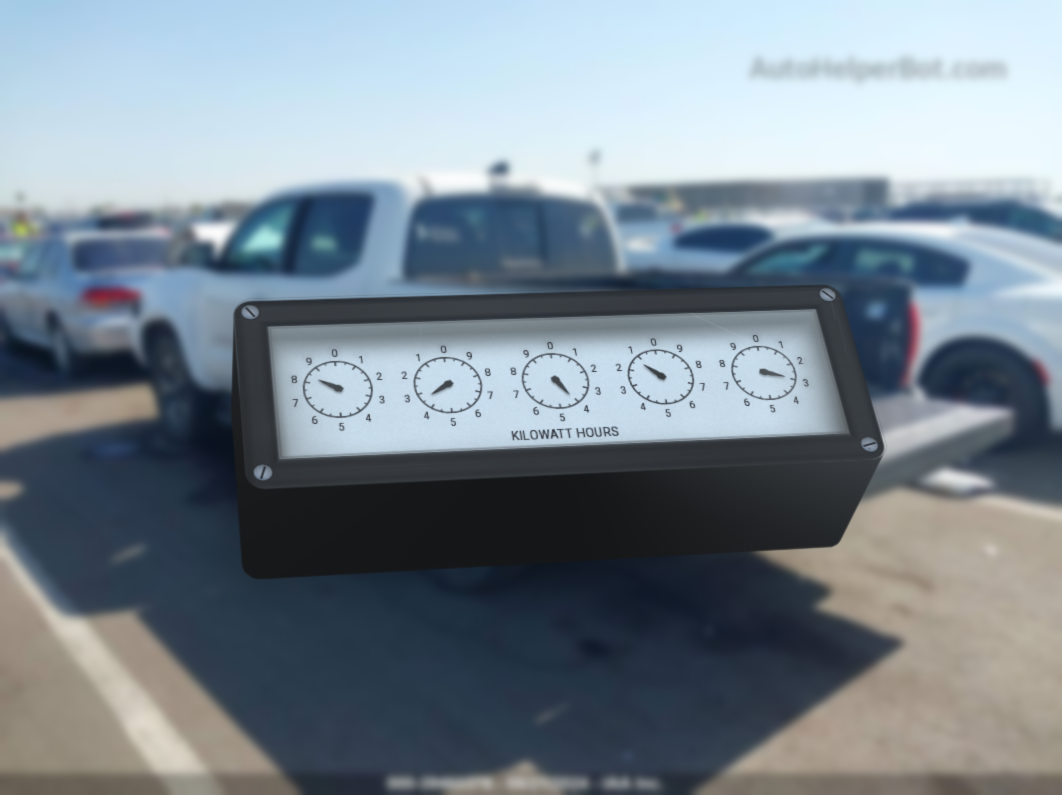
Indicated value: 83413 kWh
